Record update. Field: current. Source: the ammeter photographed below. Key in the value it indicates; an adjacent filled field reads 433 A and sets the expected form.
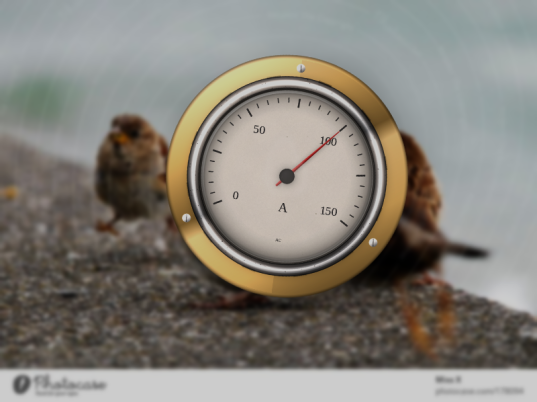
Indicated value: 100 A
